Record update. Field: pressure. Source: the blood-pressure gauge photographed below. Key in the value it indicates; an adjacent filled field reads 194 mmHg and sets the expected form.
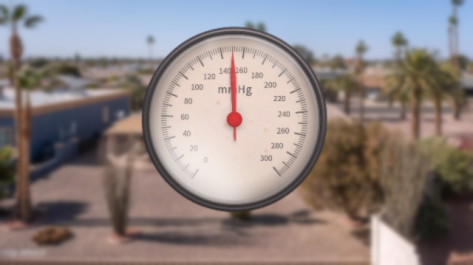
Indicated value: 150 mmHg
